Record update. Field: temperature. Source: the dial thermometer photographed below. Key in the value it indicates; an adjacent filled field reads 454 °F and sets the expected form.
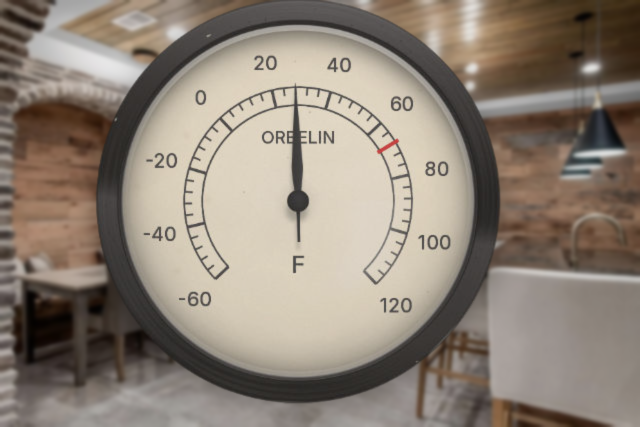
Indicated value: 28 °F
